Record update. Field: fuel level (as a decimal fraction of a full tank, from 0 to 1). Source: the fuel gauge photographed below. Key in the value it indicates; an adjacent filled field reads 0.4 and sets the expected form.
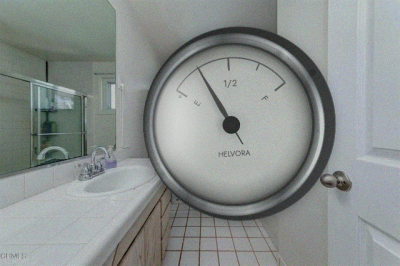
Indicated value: 0.25
